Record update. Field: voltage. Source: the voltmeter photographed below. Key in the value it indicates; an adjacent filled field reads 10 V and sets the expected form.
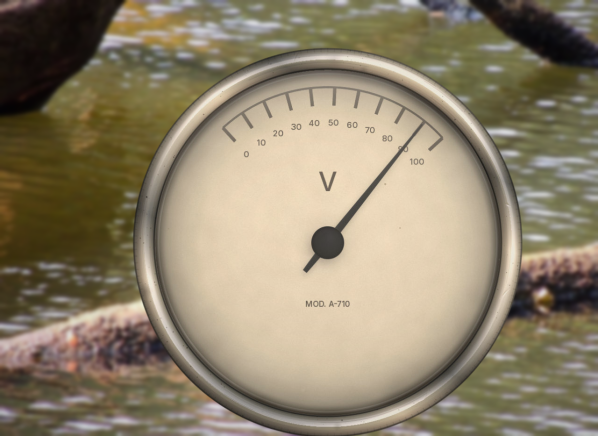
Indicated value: 90 V
